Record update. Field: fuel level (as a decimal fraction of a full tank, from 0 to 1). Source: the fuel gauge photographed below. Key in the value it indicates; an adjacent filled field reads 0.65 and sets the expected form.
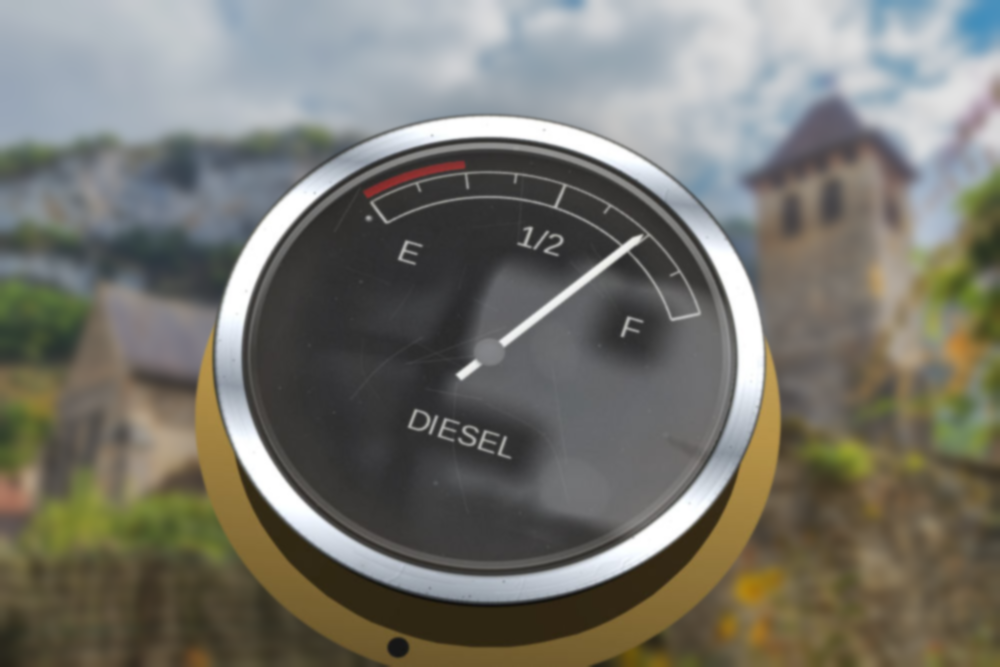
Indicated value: 0.75
